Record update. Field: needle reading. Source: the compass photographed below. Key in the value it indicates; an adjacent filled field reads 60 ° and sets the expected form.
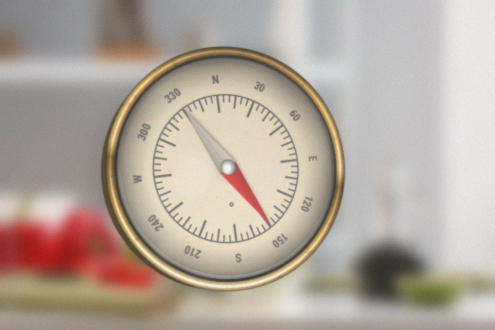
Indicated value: 150 °
